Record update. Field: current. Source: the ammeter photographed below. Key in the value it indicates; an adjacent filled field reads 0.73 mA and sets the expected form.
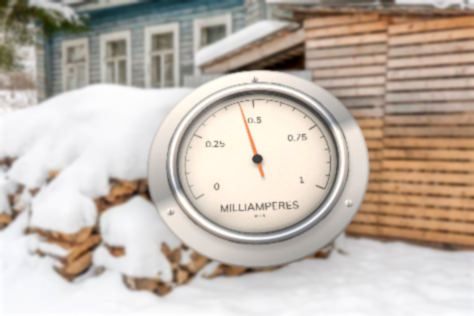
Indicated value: 0.45 mA
